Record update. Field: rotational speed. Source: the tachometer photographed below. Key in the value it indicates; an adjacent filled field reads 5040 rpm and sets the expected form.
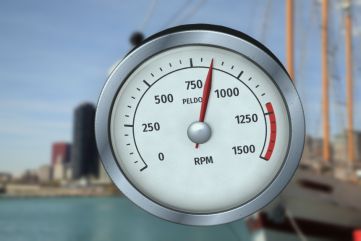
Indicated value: 850 rpm
